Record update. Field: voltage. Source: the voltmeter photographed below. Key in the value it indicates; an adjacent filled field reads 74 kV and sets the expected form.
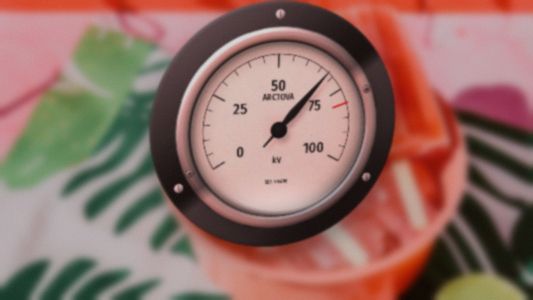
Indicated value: 67.5 kV
